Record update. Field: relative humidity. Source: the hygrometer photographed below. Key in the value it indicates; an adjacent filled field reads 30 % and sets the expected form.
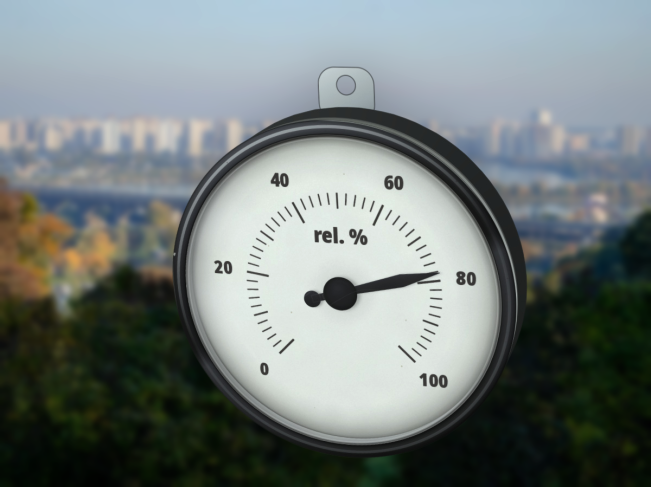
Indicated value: 78 %
